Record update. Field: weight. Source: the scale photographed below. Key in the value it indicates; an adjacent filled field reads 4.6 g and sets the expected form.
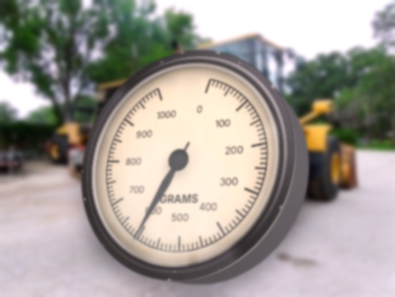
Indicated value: 600 g
